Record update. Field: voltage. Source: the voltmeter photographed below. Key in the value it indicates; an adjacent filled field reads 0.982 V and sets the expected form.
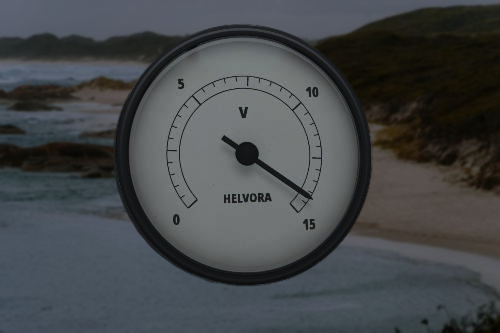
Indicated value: 14.25 V
